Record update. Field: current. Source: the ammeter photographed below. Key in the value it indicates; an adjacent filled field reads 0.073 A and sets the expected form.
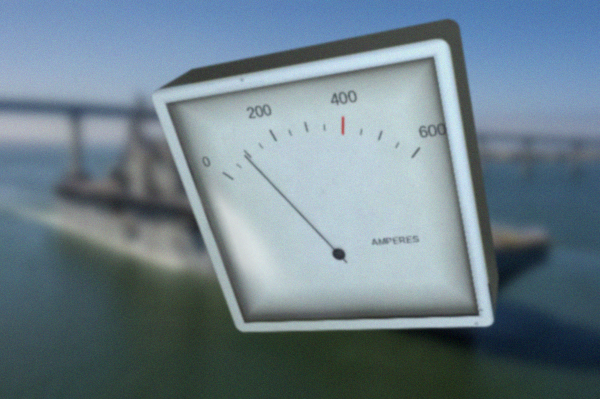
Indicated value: 100 A
